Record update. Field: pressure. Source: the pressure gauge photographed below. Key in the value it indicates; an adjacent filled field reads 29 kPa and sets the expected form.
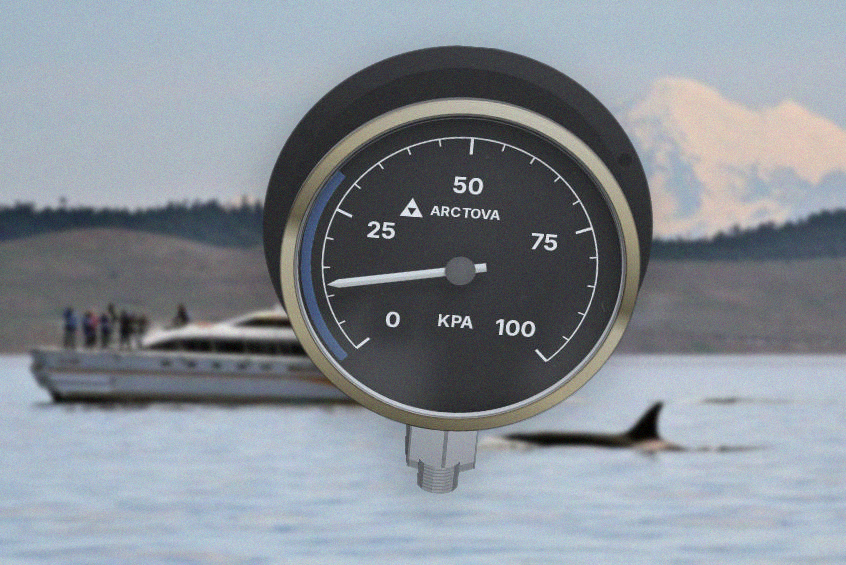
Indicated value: 12.5 kPa
